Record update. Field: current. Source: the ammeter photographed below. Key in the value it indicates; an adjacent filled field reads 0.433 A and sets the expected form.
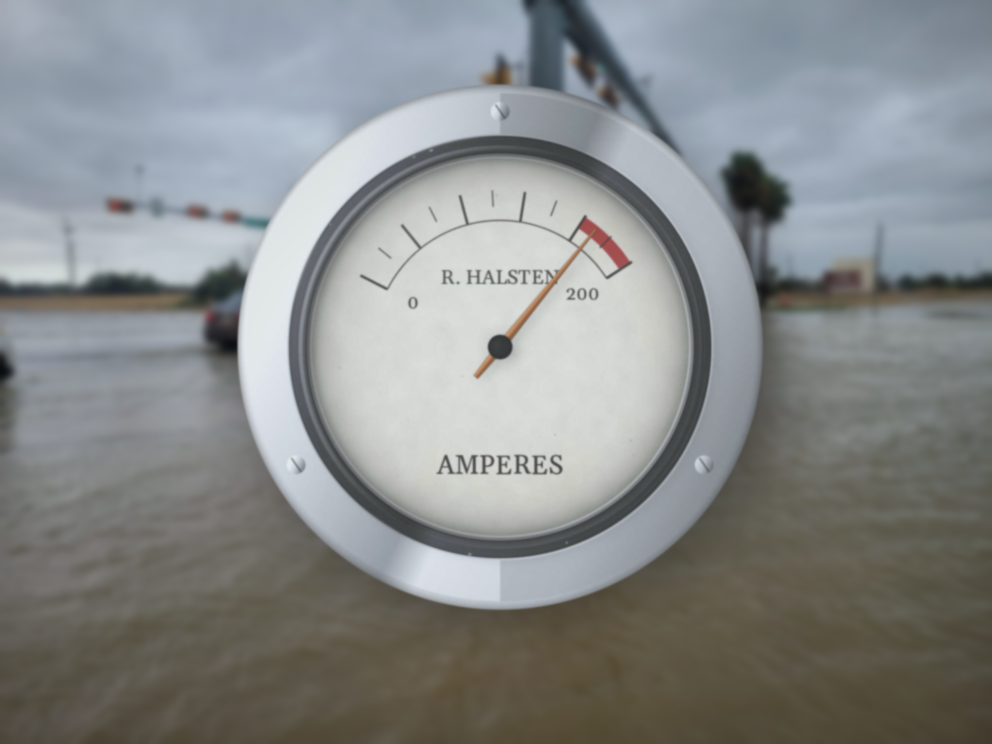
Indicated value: 170 A
